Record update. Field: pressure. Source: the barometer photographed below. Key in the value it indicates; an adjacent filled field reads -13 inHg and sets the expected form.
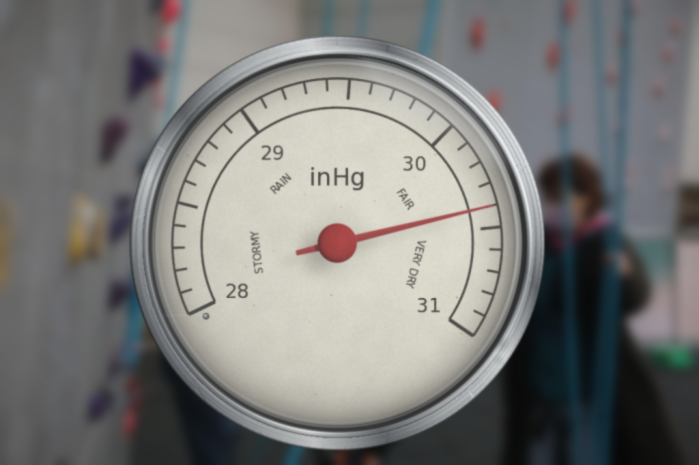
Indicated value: 30.4 inHg
